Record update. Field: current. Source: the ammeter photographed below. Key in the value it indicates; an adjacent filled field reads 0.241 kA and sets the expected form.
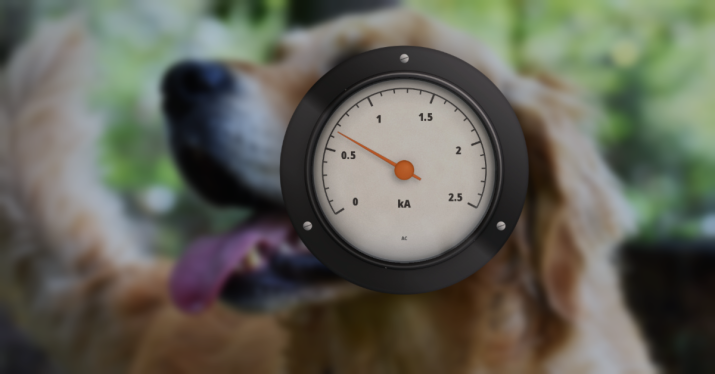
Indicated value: 0.65 kA
